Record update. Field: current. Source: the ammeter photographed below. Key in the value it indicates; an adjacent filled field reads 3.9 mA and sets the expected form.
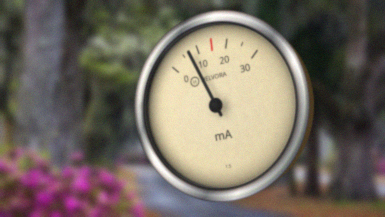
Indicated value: 7.5 mA
